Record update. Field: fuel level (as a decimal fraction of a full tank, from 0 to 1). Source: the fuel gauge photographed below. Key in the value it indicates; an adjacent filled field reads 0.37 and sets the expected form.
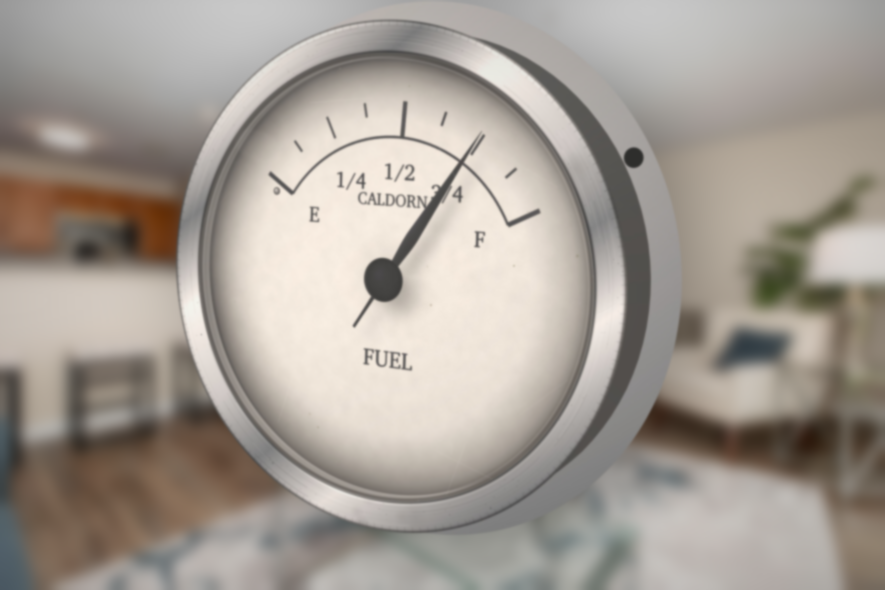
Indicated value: 0.75
